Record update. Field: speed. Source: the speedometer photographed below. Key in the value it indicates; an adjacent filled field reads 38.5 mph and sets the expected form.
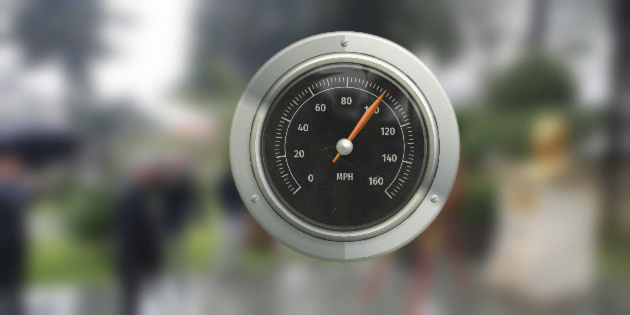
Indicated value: 100 mph
